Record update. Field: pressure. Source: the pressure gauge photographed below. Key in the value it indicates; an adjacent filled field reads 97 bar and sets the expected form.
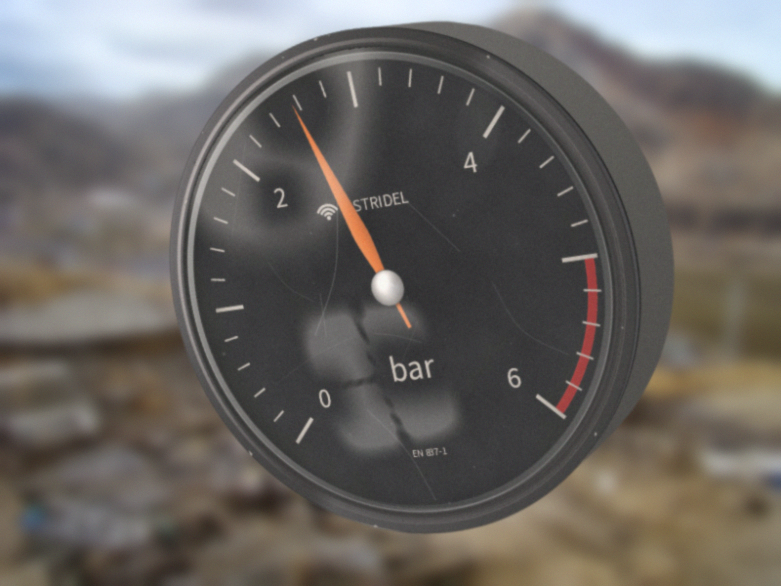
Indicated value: 2.6 bar
